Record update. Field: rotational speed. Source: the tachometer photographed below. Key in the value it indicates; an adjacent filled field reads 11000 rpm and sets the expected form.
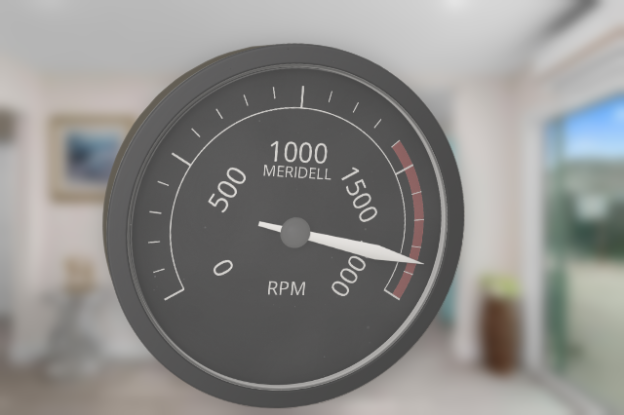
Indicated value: 1850 rpm
